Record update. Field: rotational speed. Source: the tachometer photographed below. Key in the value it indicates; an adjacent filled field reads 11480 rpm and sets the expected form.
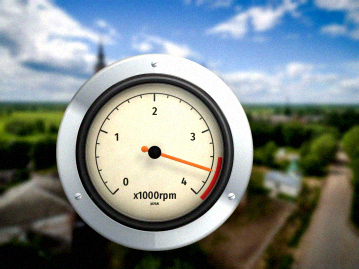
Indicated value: 3600 rpm
